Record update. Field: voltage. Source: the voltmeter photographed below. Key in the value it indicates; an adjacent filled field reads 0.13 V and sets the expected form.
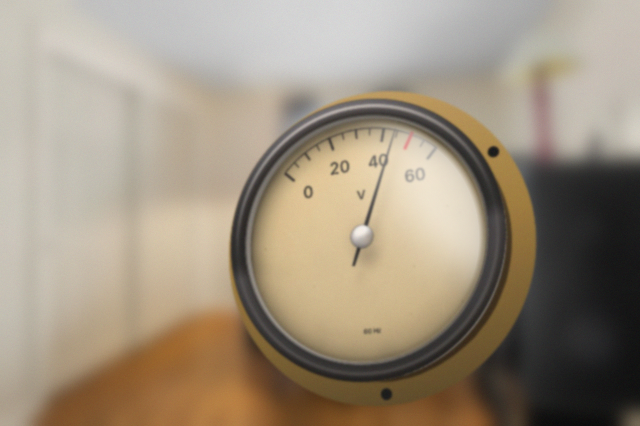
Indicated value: 45 V
